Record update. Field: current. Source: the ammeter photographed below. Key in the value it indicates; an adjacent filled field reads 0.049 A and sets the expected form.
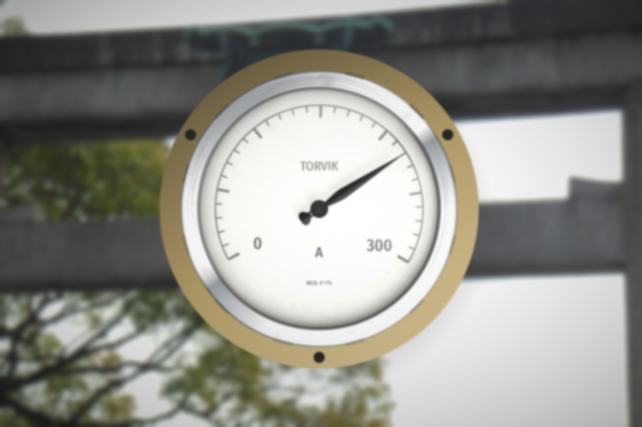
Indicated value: 220 A
